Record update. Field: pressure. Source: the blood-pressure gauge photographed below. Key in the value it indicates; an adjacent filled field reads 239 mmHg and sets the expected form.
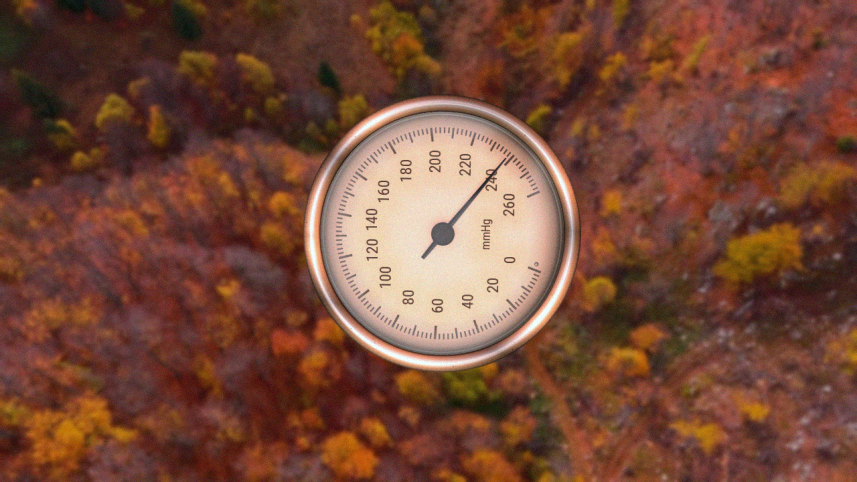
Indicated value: 238 mmHg
